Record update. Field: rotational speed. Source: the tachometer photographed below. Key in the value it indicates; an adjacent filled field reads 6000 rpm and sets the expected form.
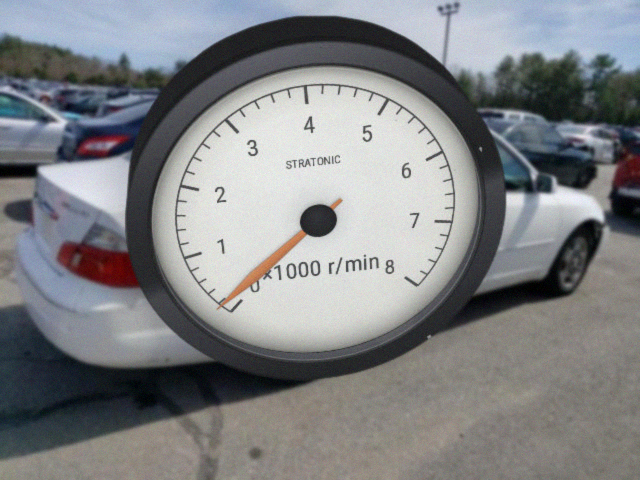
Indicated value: 200 rpm
